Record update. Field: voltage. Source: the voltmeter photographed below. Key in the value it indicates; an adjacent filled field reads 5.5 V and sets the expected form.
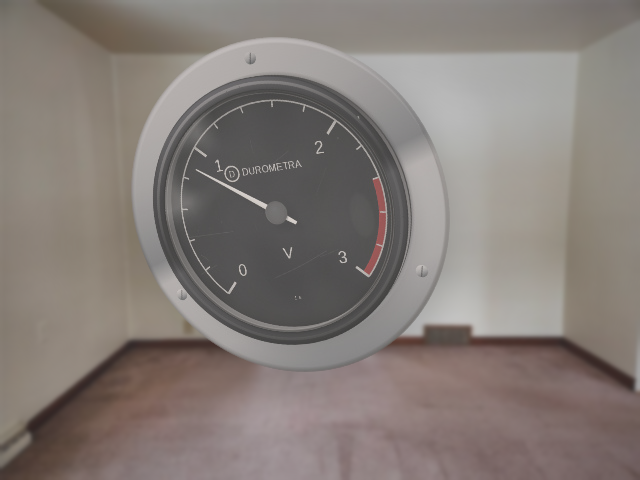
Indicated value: 0.9 V
